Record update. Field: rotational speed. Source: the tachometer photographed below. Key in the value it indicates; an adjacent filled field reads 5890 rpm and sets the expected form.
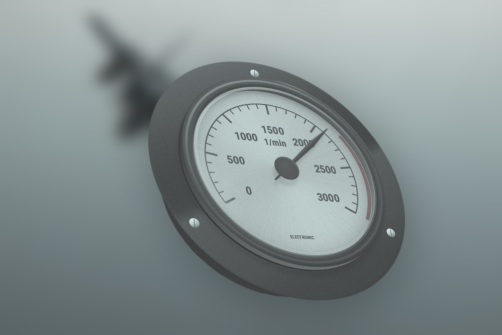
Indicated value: 2100 rpm
